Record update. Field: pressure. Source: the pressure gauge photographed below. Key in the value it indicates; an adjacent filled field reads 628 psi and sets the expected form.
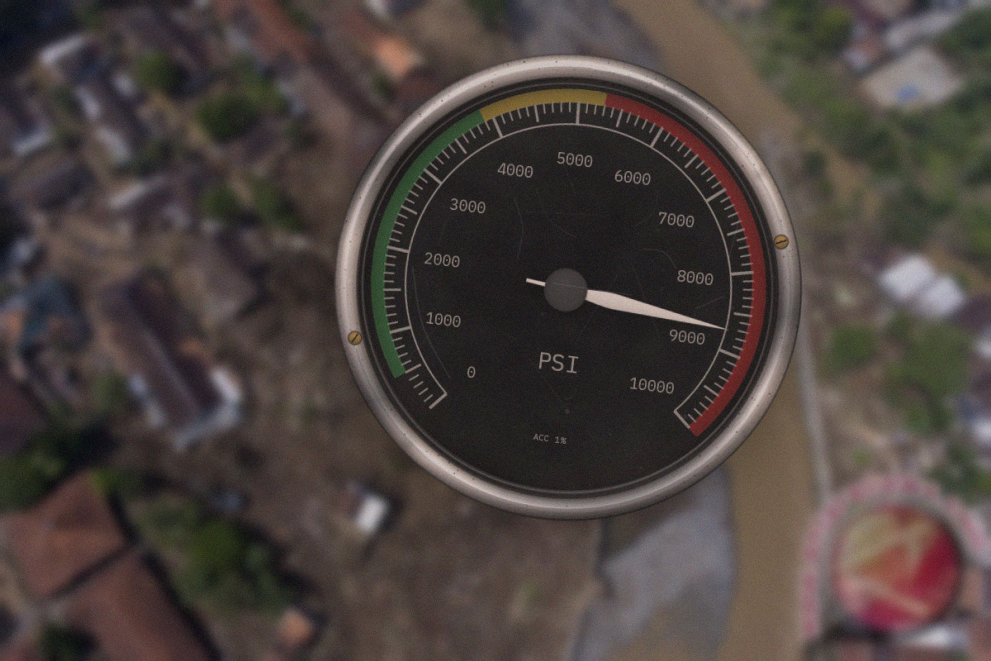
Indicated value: 8700 psi
